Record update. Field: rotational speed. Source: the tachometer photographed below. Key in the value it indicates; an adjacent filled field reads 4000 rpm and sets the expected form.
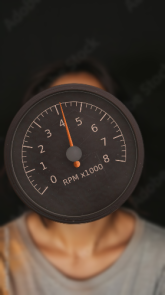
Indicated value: 4200 rpm
